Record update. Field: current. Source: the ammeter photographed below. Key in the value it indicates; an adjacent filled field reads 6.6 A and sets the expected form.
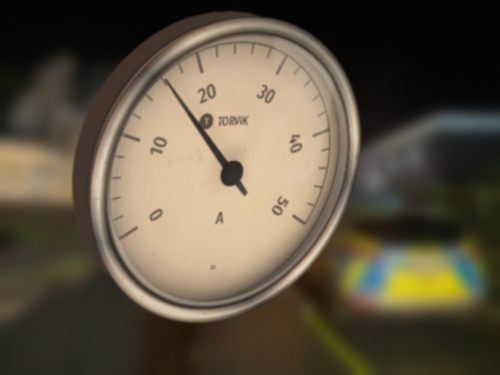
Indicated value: 16 A
